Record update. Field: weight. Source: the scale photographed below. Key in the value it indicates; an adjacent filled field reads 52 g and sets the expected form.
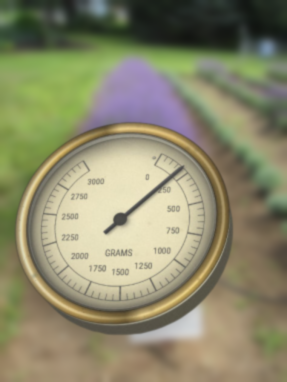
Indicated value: 200 g
